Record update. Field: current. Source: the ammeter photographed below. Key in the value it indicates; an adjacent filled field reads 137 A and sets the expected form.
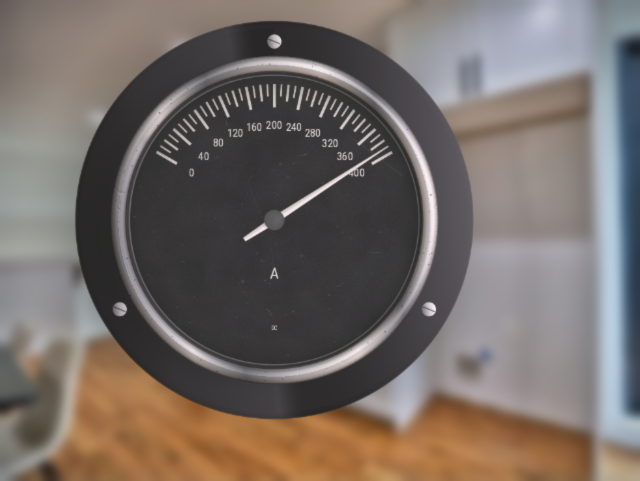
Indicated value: 390 A
